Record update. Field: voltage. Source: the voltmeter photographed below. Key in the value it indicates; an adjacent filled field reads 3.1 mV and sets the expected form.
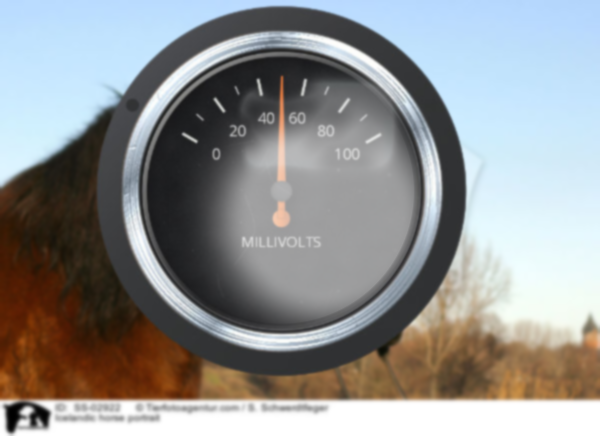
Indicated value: 50 mV
